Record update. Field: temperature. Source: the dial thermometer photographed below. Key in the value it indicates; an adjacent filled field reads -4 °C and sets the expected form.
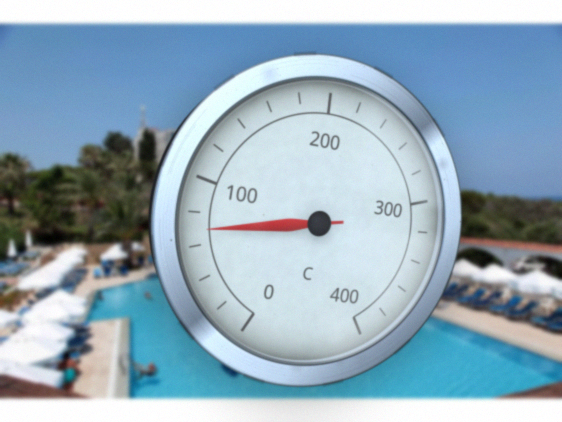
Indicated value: 70 °C
